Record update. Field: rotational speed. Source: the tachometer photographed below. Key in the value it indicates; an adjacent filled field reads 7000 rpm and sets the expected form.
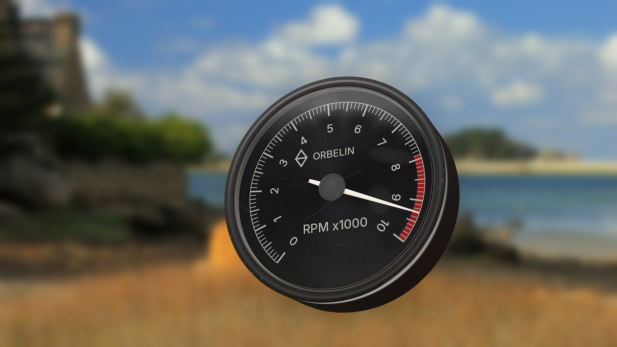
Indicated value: 9300 rpm
